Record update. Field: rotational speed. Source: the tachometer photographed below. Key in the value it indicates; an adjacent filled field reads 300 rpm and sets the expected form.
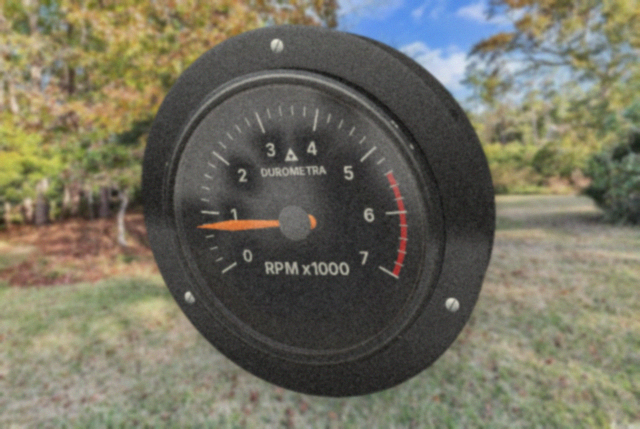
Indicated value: 800 rpm
